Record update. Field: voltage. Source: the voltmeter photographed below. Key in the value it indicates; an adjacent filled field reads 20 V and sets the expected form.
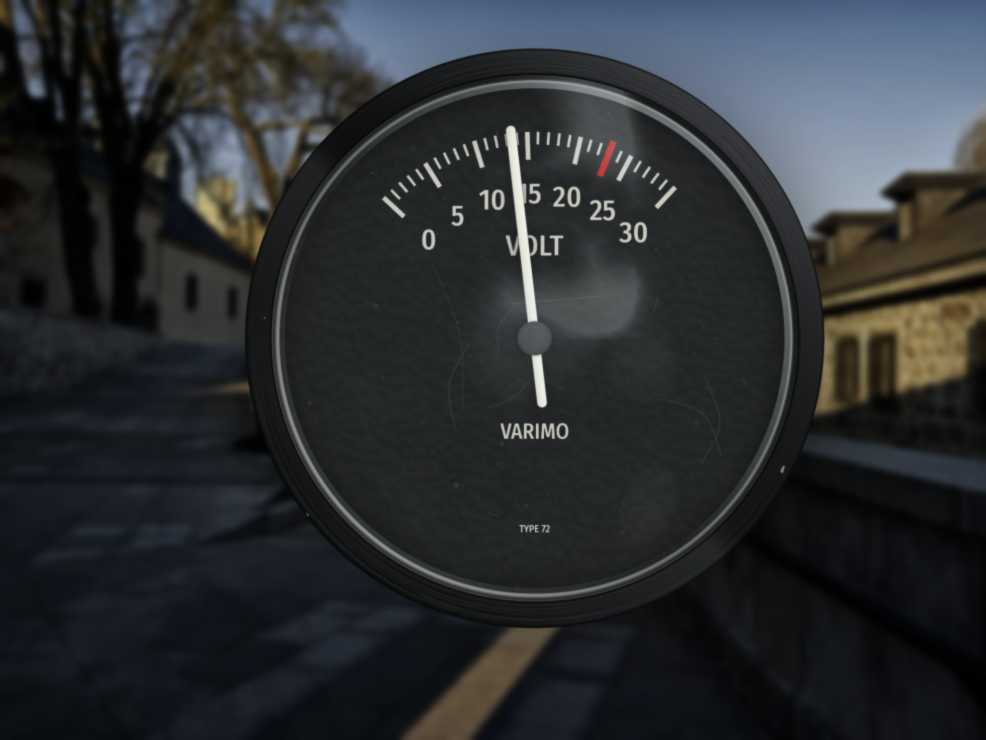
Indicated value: 13.5 V
